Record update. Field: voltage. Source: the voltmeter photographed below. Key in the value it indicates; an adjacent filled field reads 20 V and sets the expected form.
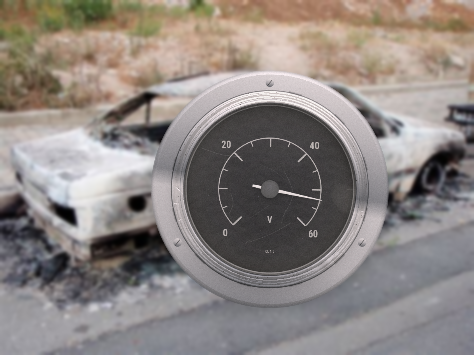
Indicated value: 52.5 V
